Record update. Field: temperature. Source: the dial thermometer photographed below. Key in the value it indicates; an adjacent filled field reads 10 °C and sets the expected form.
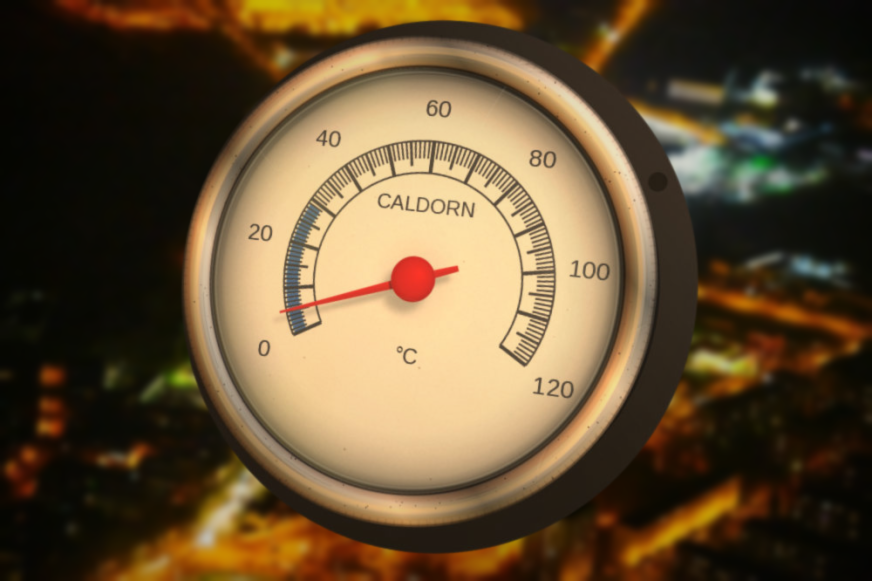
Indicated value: 5 °C
